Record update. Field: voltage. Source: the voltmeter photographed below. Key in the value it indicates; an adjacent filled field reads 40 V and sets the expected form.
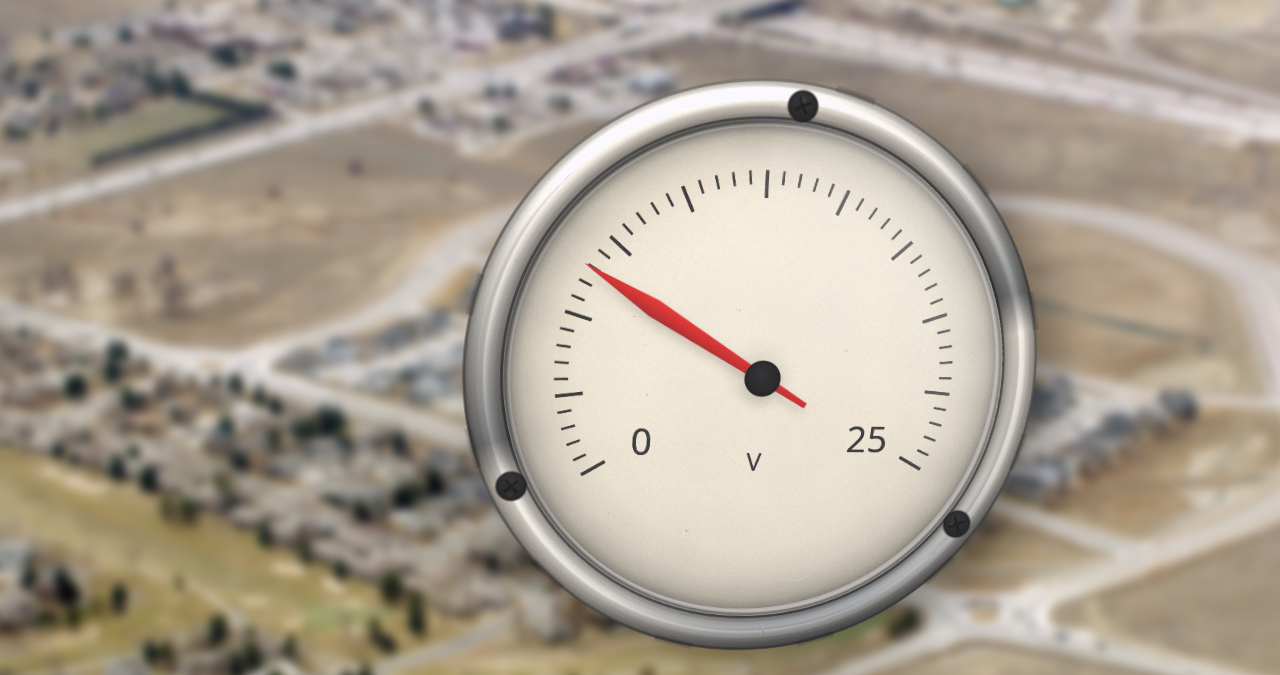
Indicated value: 6.5 V
